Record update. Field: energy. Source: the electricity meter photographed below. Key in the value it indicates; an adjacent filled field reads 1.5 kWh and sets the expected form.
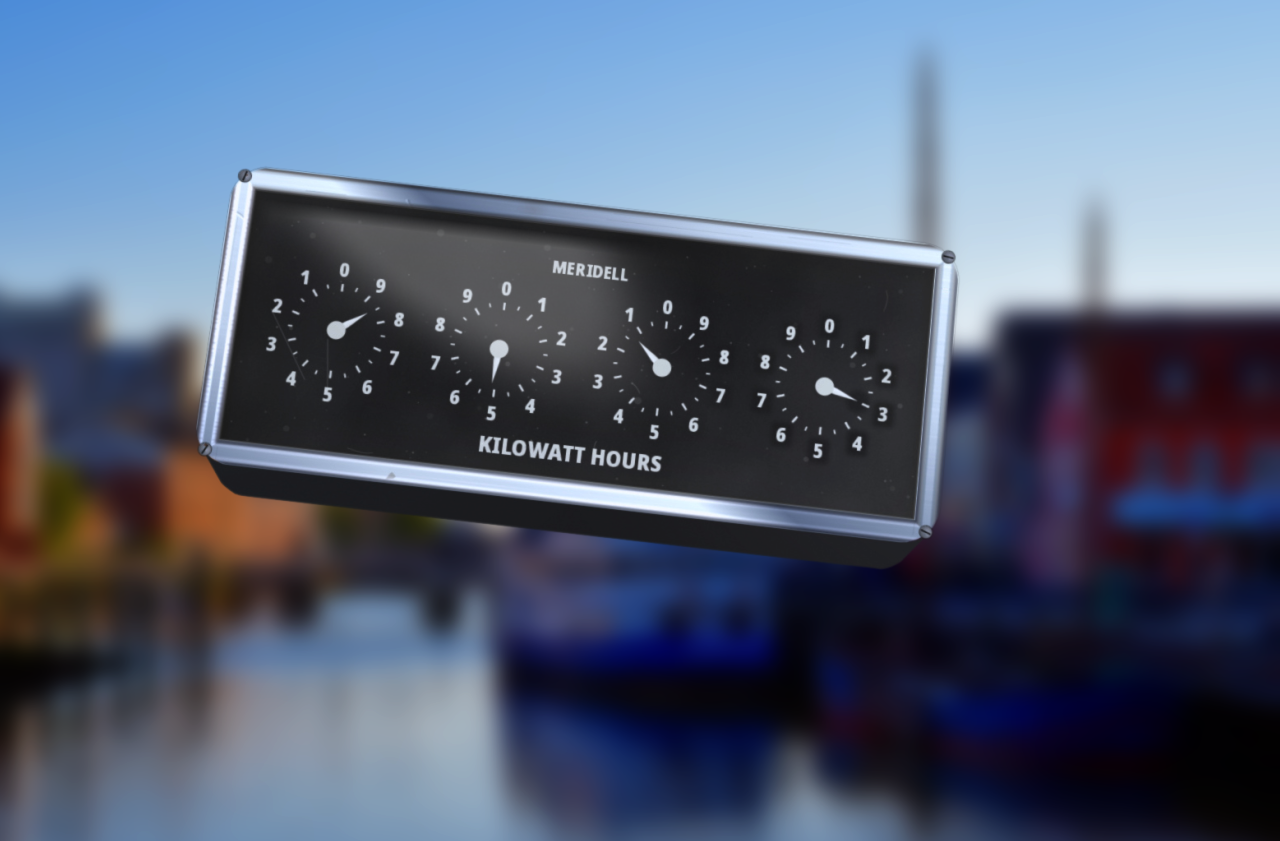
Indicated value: 8513 kWh
